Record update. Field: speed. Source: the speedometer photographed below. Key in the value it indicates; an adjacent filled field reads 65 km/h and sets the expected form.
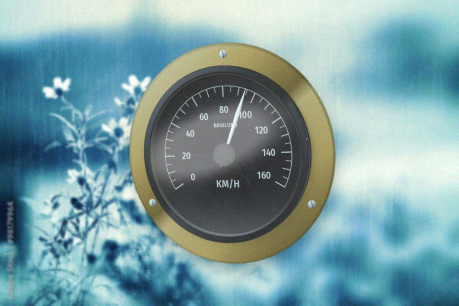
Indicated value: 95 km/h
